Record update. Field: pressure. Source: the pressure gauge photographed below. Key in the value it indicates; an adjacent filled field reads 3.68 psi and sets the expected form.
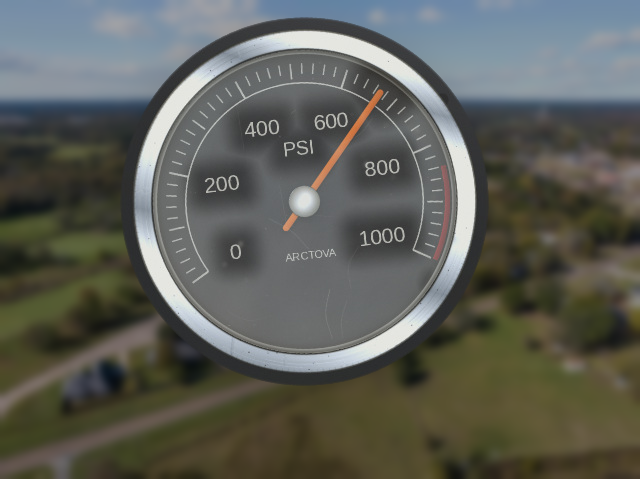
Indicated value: 670 psi
